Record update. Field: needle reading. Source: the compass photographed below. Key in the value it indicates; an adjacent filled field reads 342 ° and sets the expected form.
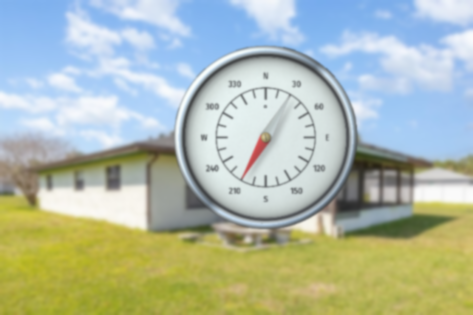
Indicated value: 210 °
